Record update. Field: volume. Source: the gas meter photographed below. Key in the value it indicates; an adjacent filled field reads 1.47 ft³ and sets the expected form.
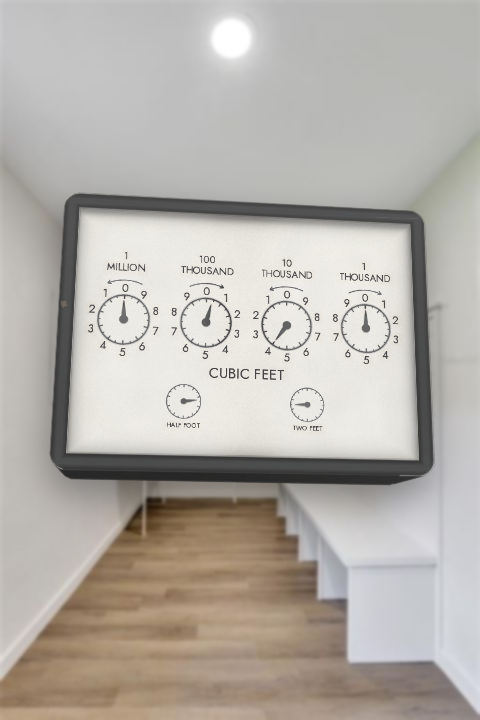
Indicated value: 4000 ft³
